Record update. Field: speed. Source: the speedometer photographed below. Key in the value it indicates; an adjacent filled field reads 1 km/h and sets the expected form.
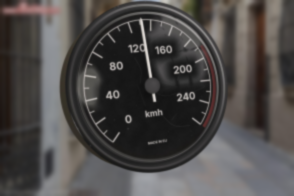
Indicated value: 130 km/h
